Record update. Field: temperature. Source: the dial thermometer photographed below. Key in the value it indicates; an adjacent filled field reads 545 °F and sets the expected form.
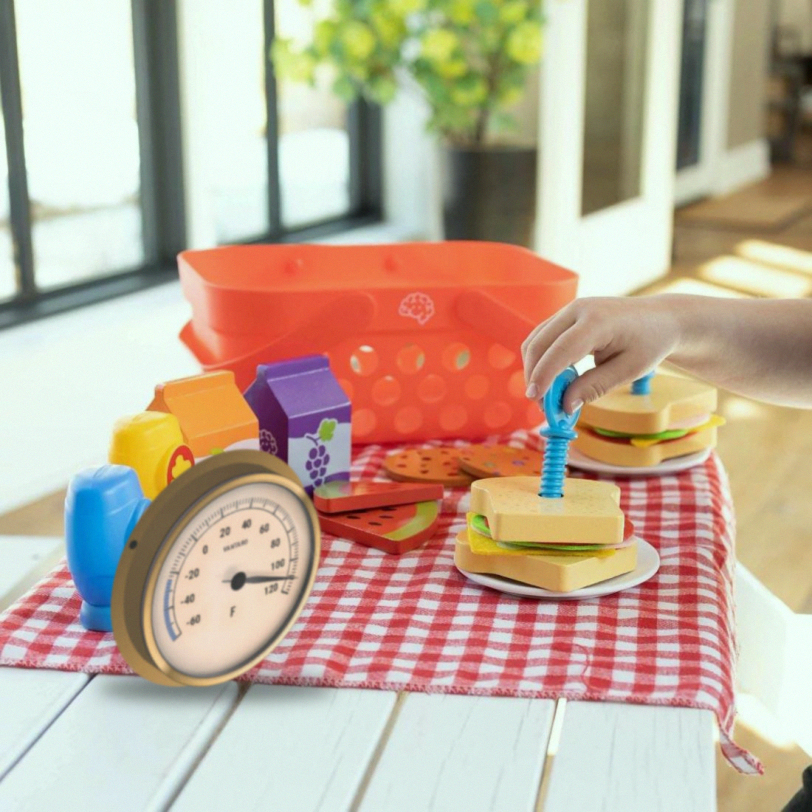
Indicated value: 110 °F
